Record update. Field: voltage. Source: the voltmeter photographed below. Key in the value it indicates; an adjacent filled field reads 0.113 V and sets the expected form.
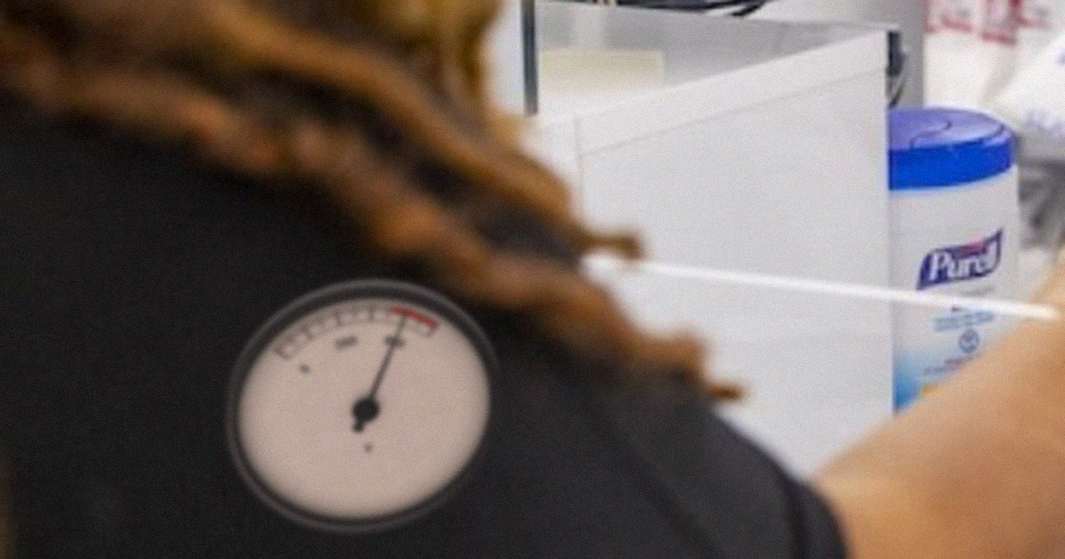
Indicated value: 400 V
